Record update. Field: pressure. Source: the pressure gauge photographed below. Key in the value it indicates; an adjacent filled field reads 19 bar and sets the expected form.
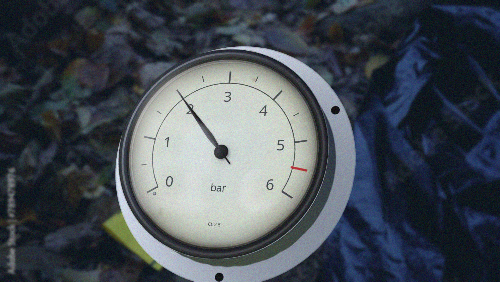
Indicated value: 2 bar
